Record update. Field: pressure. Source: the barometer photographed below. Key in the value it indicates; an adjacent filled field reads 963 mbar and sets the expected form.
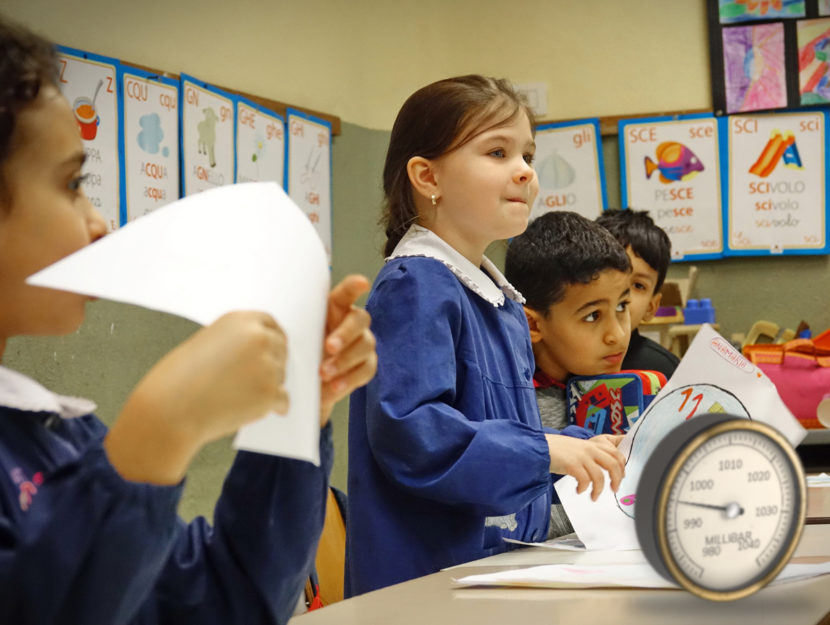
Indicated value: 995 mbar
